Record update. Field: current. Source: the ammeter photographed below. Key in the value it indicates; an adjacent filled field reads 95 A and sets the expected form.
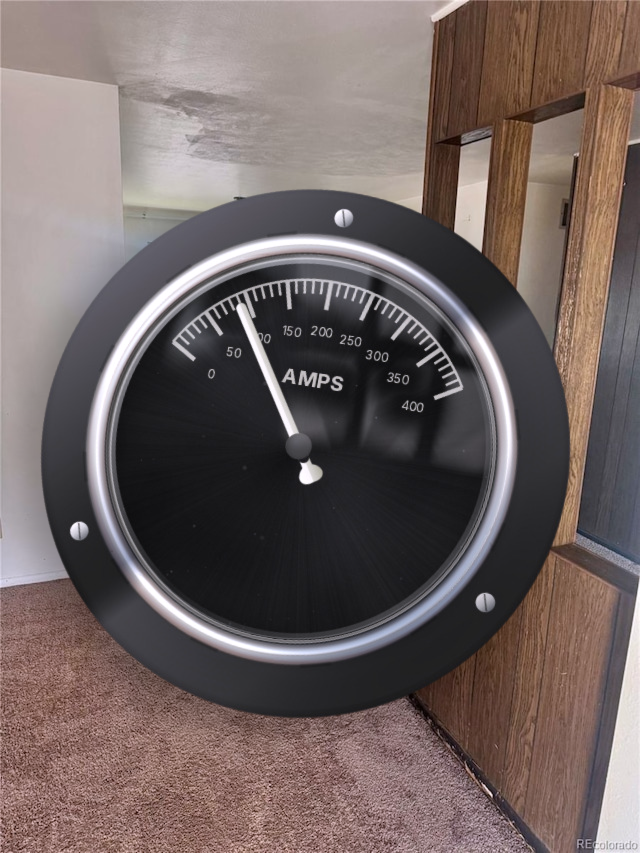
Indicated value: 90 A
